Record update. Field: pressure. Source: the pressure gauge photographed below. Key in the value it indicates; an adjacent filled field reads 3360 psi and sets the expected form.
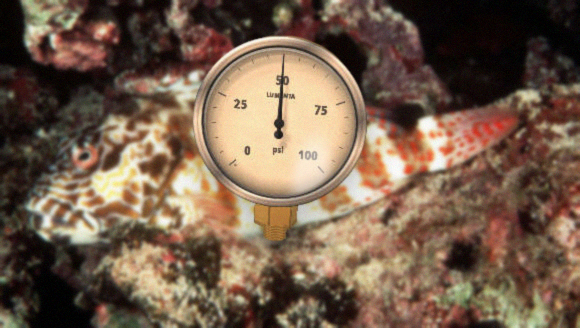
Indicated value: 50 psi
